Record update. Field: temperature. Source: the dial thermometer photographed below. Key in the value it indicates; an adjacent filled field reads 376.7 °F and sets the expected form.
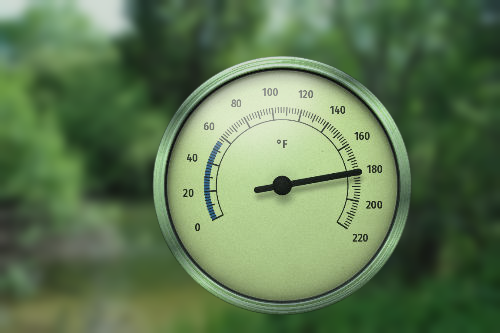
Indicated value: 180 °F
